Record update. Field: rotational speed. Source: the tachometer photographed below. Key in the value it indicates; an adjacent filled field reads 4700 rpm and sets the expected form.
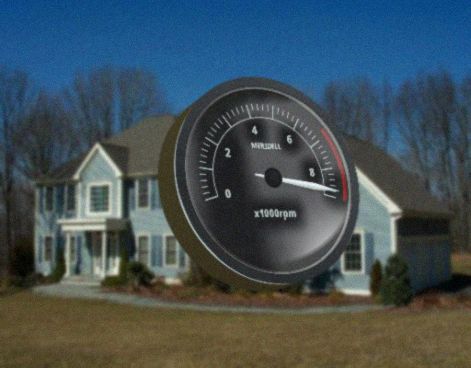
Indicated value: 8800 rpm
